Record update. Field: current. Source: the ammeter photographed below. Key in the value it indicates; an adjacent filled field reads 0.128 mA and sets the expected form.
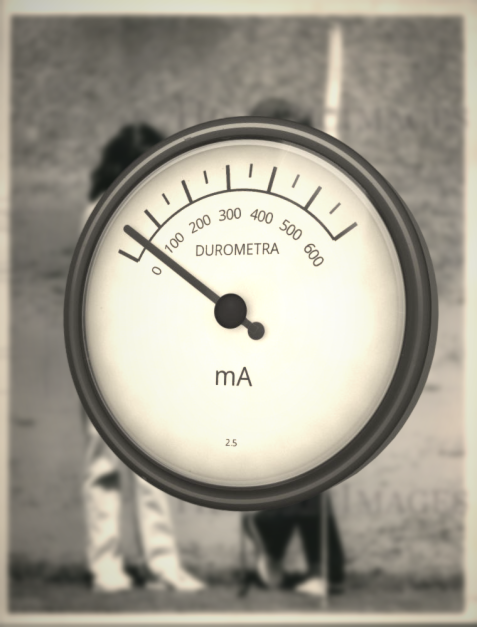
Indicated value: 50 mA
